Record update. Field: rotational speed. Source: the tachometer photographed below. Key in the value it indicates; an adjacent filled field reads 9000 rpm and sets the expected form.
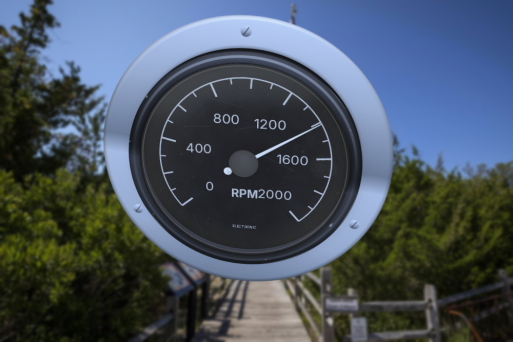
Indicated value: 1400 rpm
